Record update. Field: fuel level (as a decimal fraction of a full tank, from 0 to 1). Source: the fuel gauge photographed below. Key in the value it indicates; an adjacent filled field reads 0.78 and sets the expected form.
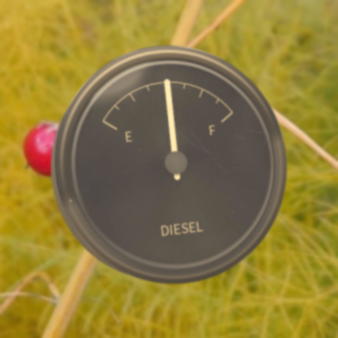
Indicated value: 0.5
